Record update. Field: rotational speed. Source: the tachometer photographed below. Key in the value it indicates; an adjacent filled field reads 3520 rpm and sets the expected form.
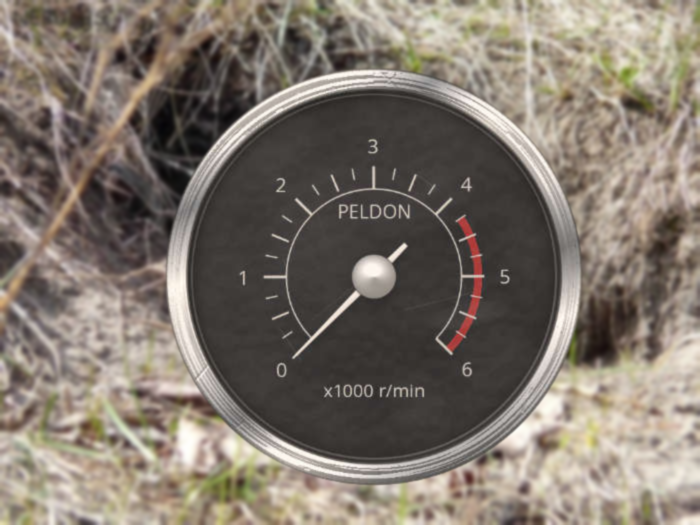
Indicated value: 0 rpm
